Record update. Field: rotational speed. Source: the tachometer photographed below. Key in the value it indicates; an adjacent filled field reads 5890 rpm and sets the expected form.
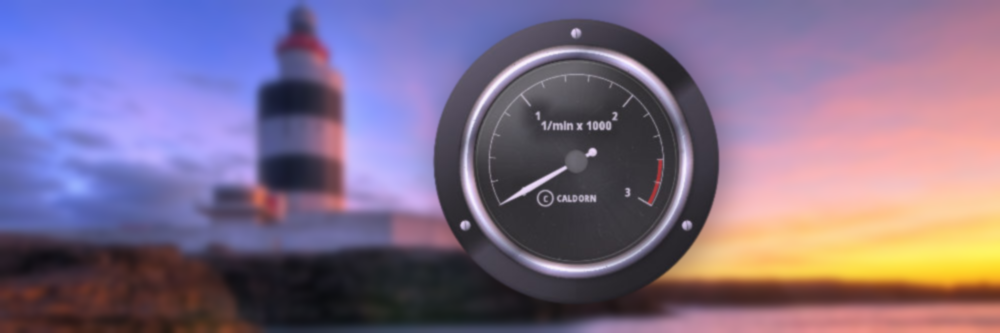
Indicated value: 0 rpm
